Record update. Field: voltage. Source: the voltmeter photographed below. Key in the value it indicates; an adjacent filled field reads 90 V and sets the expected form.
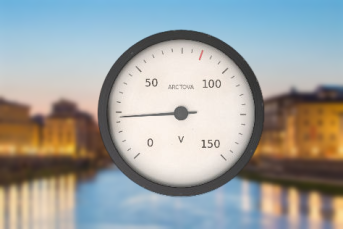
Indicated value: 22.5 V
